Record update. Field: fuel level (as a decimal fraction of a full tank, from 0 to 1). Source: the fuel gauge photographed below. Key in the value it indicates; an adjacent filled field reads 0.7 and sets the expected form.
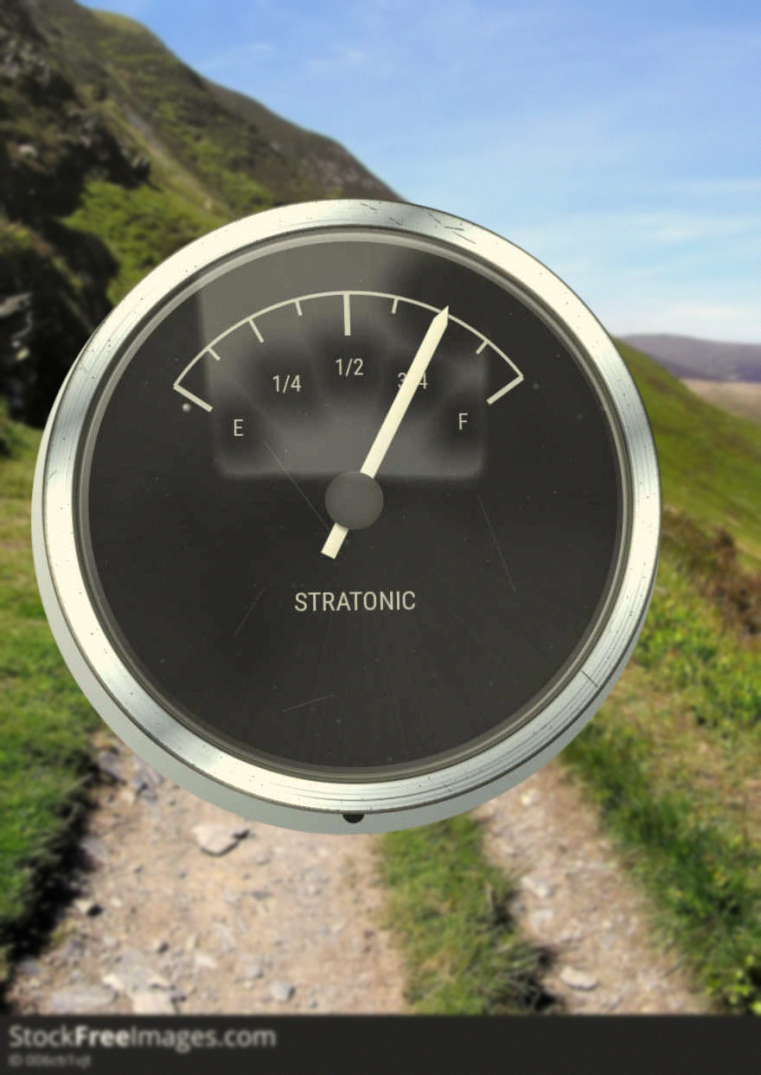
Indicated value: 0.75
